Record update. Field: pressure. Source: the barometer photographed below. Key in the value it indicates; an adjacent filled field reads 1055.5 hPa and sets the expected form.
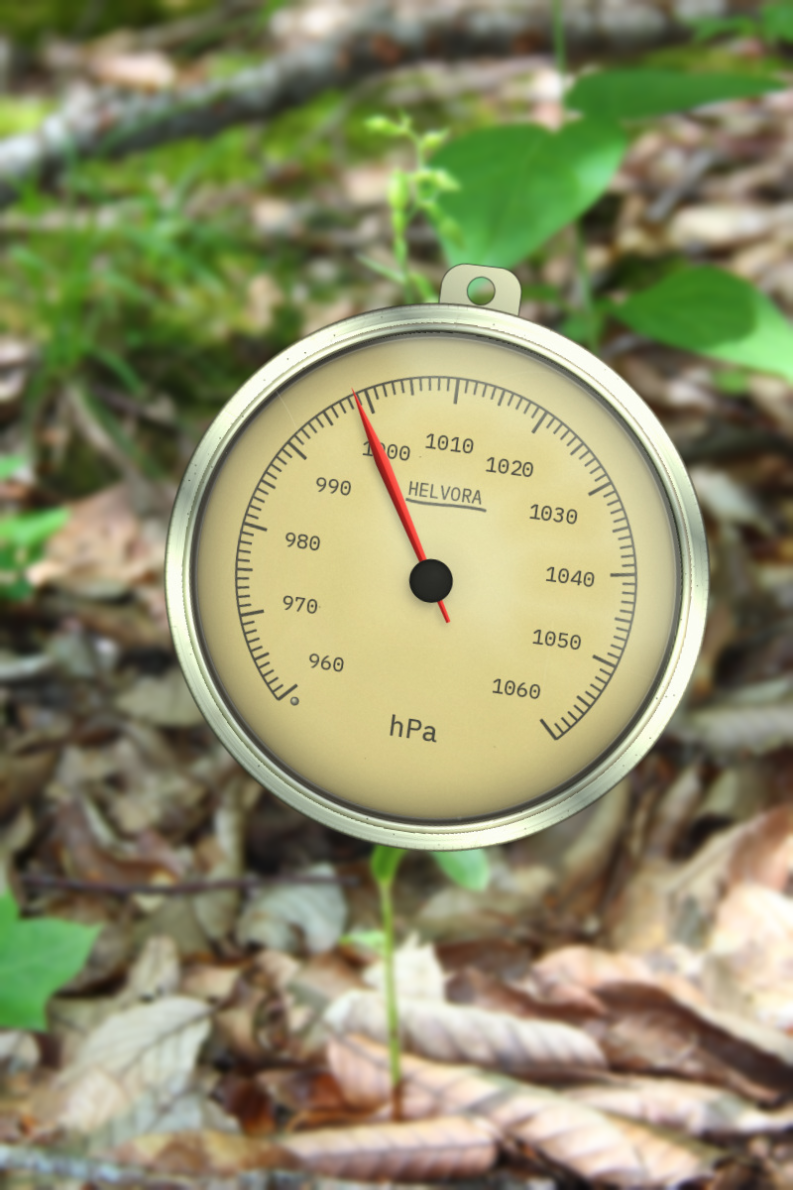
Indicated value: 999 hPa
